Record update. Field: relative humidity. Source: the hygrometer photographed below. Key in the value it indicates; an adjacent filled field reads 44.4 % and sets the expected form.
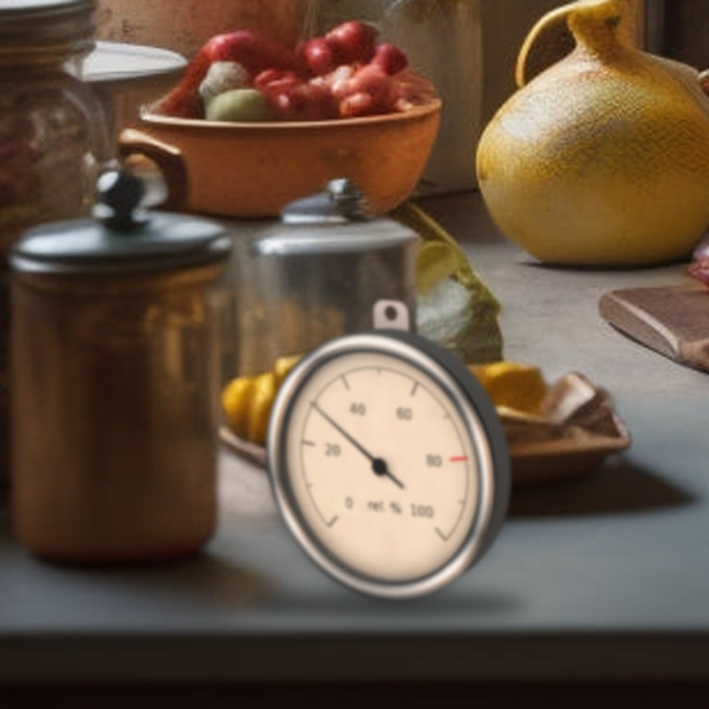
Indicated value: 30 %
